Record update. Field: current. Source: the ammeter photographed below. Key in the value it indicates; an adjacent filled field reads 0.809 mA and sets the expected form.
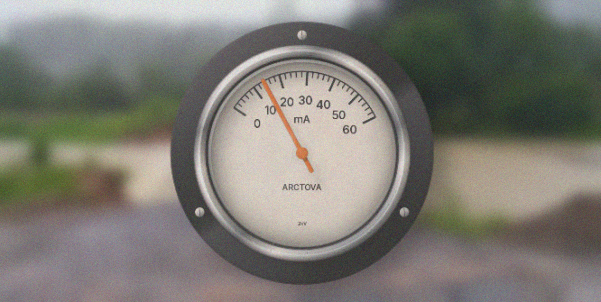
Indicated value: 14 mA
